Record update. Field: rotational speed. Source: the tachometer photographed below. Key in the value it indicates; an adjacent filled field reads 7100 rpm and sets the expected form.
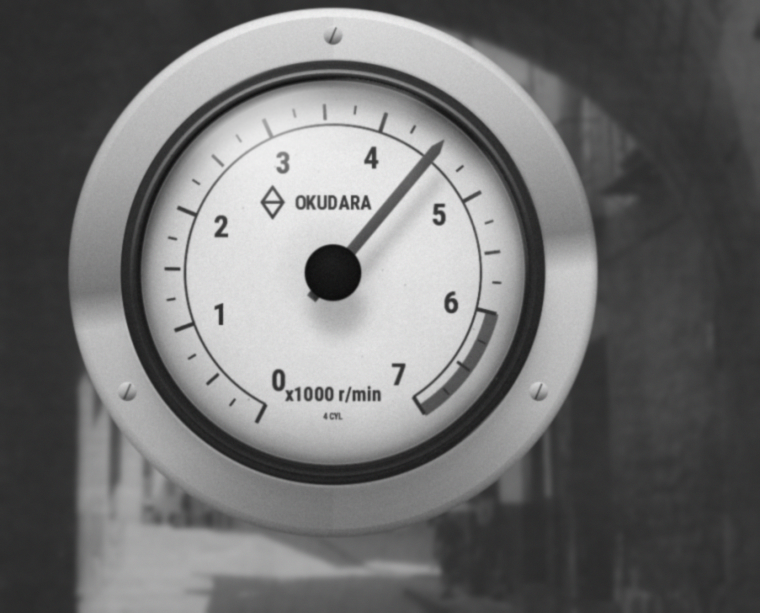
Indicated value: 4500 rpm
